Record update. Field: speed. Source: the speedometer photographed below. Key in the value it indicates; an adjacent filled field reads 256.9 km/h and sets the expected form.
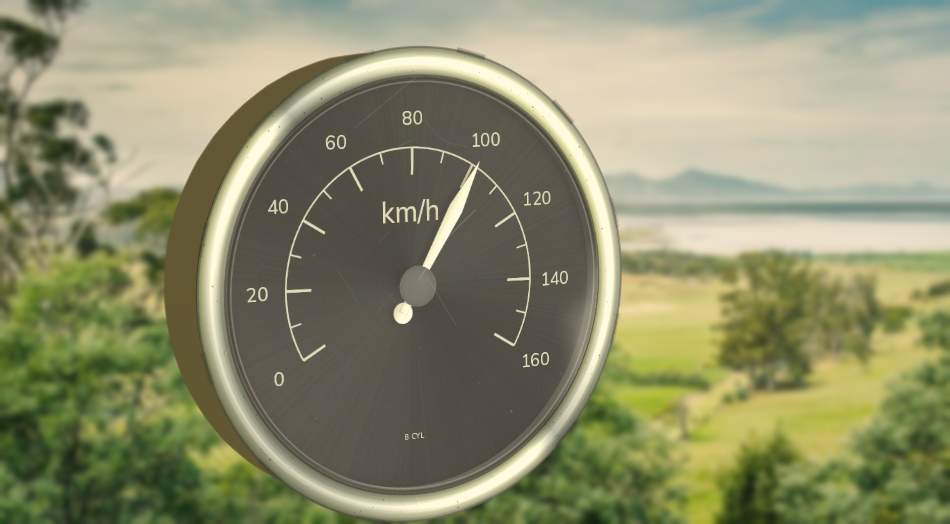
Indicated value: 100 km/h
